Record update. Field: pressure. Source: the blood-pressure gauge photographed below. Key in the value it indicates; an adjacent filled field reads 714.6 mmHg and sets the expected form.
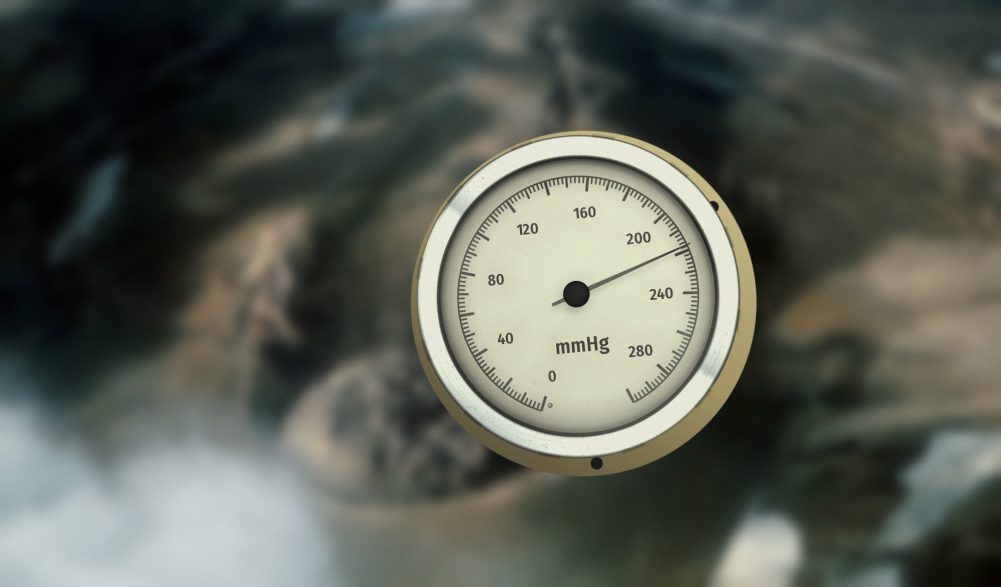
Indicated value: 218 mmHg
